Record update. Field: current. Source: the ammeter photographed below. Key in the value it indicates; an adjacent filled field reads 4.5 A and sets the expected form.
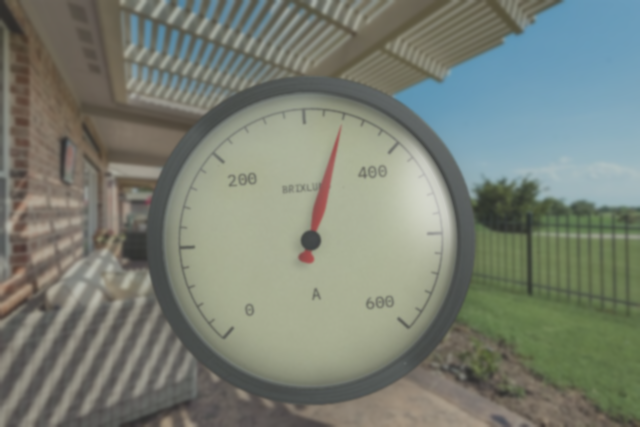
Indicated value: 340 A
